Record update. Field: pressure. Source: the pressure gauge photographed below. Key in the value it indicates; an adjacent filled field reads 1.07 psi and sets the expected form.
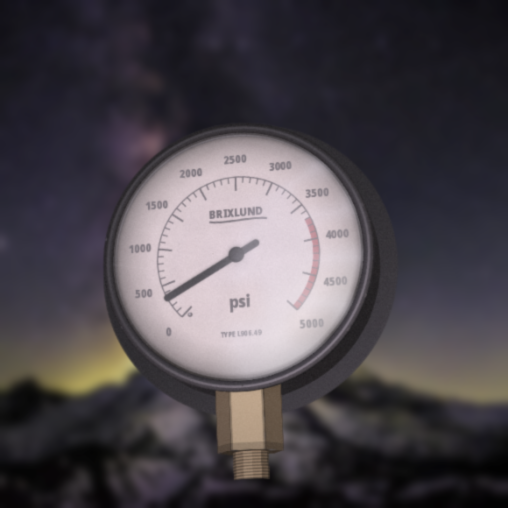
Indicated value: 300 psi
